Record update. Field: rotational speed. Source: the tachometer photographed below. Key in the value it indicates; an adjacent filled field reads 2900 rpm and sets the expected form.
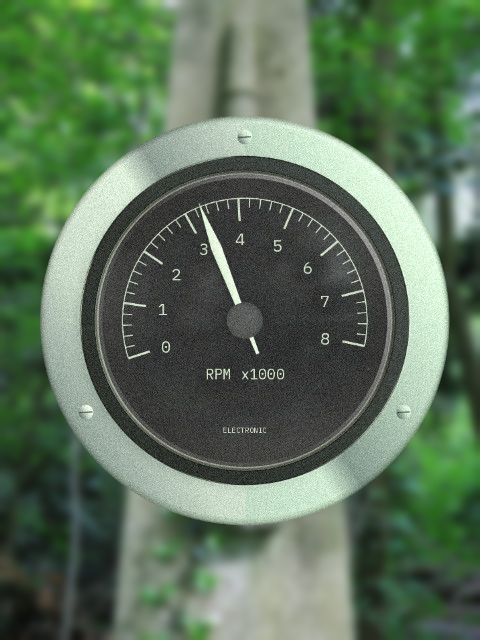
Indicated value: 3300 rpm
